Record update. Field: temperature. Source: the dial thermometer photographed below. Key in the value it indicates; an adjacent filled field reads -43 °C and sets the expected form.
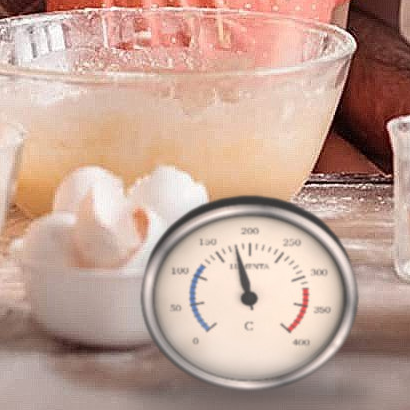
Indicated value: 180 °C
